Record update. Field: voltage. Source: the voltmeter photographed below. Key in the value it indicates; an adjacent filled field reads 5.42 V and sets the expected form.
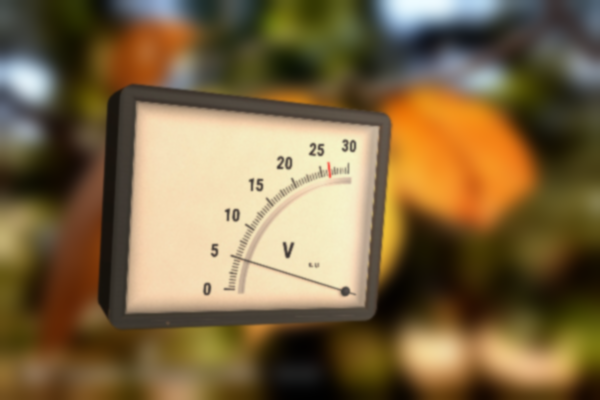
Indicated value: 5 V
